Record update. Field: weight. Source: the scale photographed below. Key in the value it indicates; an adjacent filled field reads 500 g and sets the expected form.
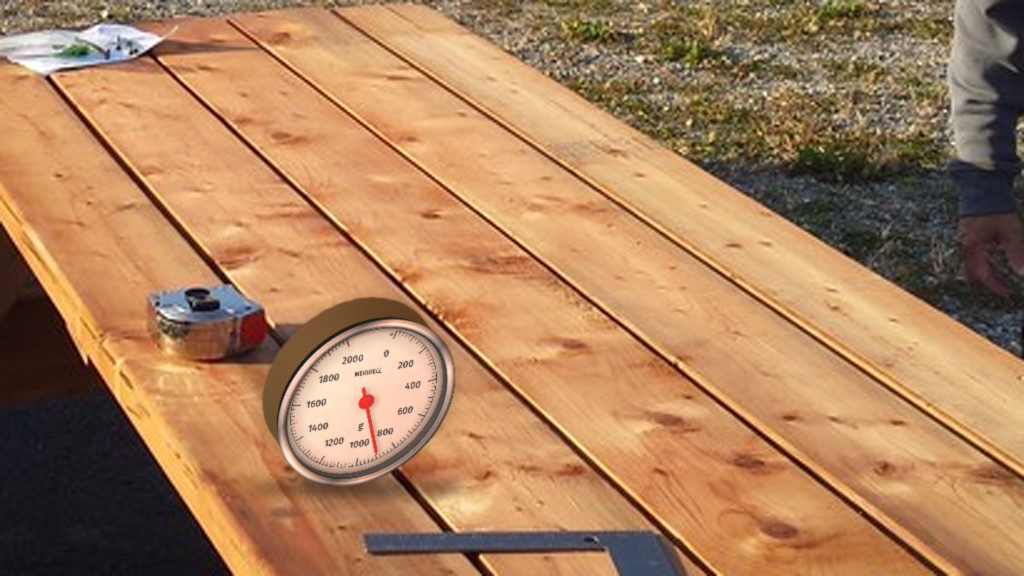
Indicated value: 900 g
